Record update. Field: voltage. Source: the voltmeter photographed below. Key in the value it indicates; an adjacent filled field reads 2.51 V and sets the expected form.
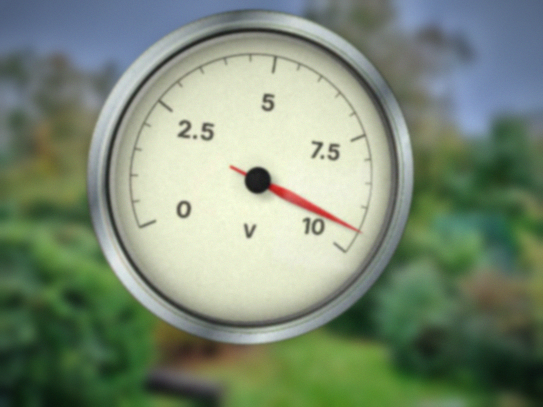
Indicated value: 9.5 V
